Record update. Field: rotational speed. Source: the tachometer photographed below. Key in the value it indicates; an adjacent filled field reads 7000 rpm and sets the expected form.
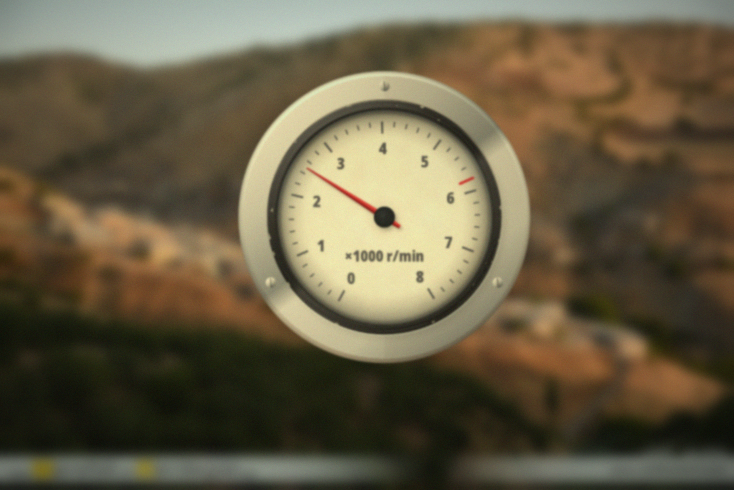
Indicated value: 2500 rpm
